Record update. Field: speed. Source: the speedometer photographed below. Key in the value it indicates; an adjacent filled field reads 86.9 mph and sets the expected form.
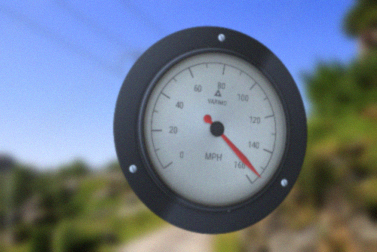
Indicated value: 155 mph
